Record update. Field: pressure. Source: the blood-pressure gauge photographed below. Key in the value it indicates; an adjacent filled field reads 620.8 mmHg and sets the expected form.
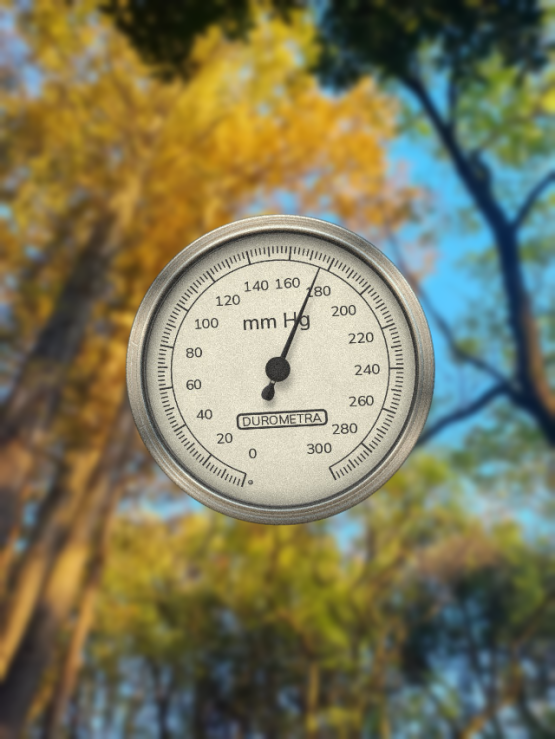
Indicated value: 176 mmHg
